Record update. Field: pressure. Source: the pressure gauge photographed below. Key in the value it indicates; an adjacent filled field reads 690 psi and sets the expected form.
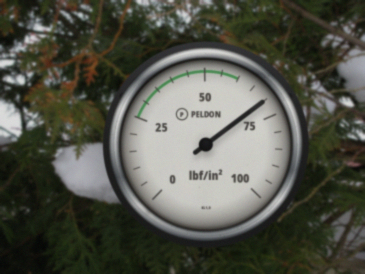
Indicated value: 70 psi
